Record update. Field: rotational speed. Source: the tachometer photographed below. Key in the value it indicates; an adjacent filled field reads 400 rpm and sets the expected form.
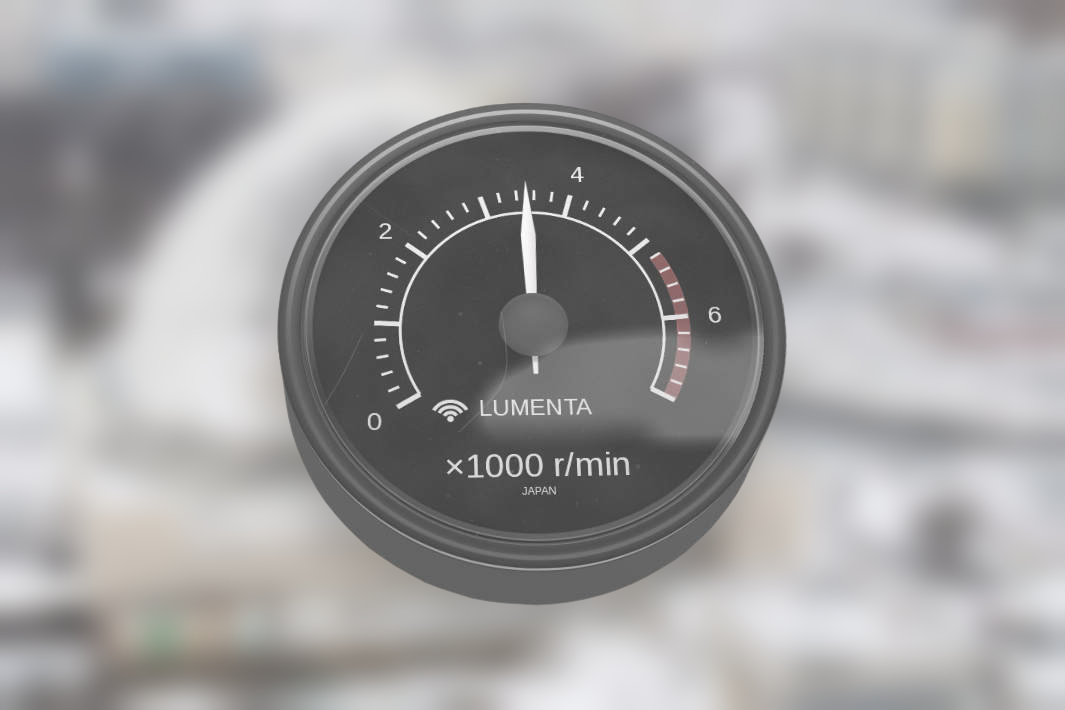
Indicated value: 3500 rpm
